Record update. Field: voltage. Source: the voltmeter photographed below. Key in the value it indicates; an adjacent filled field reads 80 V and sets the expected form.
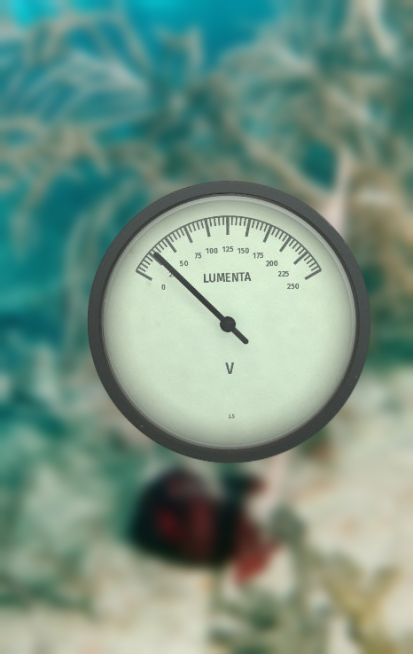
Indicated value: 30 V
